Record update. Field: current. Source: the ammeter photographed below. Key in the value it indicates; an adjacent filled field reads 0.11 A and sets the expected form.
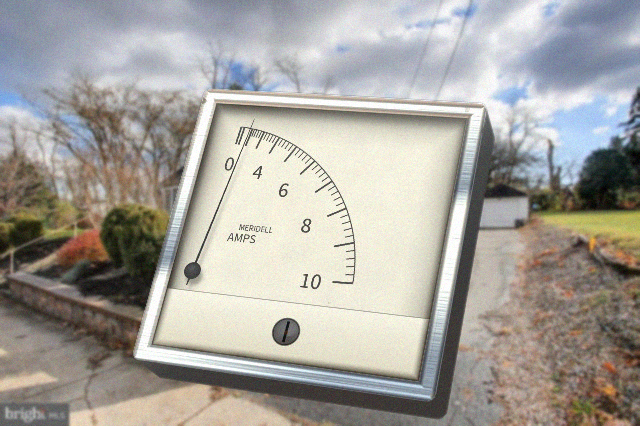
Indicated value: 2 A
